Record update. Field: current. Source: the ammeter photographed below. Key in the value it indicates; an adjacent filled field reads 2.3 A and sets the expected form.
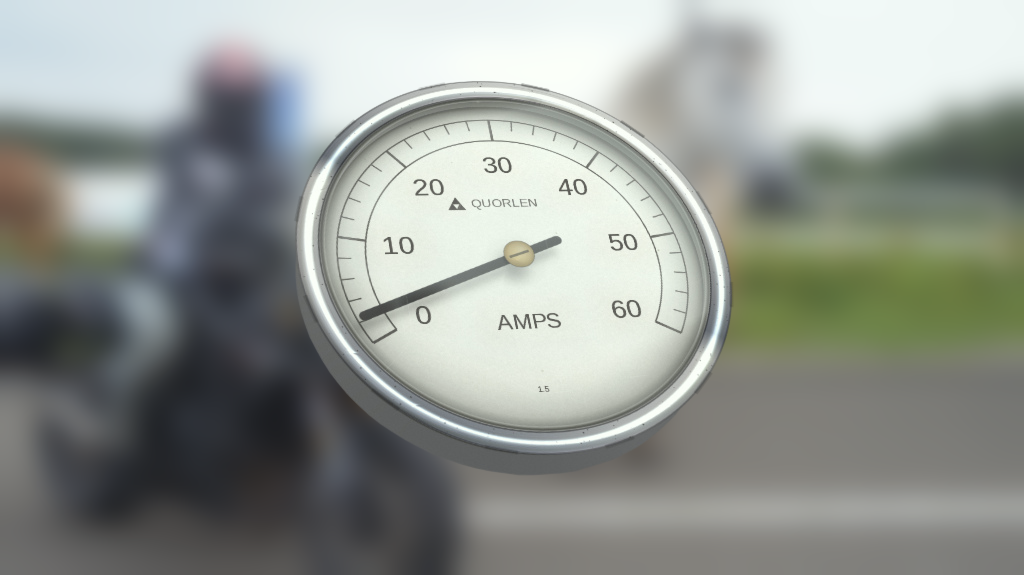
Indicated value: 2 A
